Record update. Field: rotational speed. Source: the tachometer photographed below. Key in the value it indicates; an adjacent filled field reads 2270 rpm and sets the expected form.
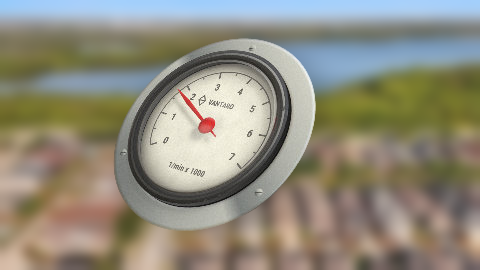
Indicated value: 1750 rpm
